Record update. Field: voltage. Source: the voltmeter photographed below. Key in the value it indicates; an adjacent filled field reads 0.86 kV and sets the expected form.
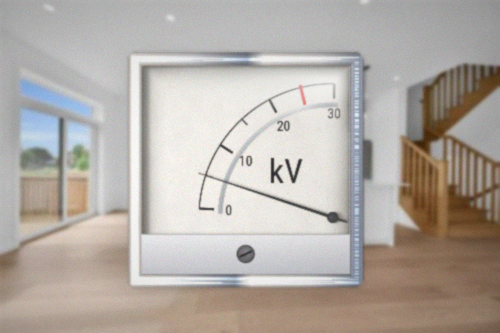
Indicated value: 5 kV
